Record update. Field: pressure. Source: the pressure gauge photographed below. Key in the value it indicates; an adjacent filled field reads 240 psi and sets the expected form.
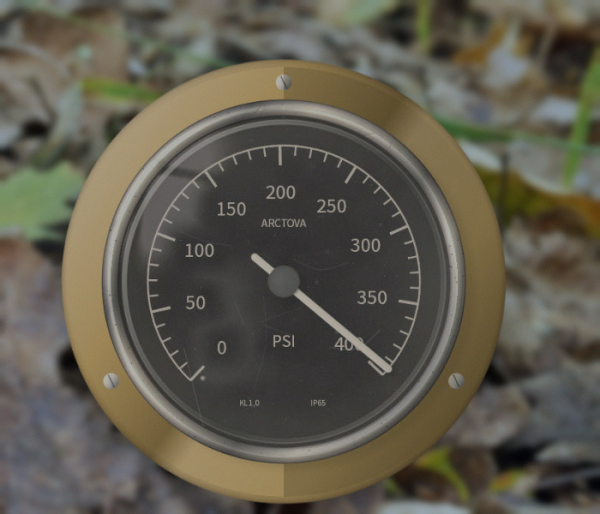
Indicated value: 395 psi
